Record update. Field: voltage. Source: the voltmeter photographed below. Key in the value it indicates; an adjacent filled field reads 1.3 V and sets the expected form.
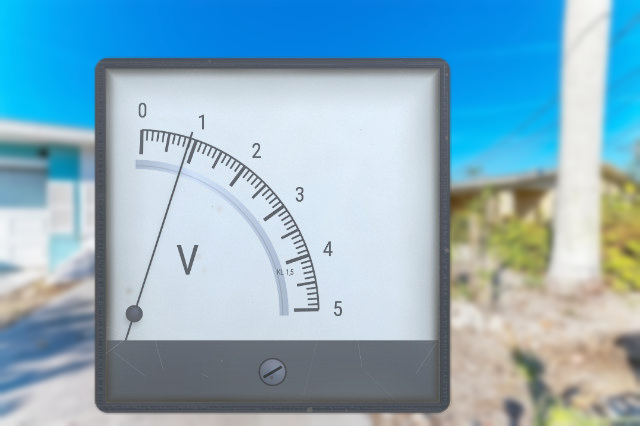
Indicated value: 0.9 V
